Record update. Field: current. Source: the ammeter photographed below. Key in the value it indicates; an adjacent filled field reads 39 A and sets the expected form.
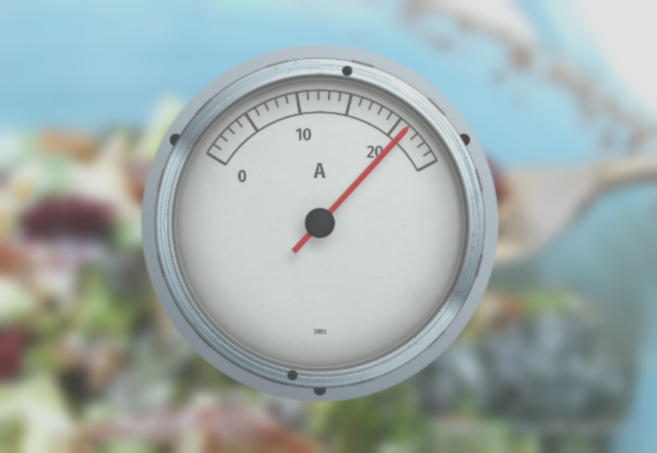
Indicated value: 21 A
